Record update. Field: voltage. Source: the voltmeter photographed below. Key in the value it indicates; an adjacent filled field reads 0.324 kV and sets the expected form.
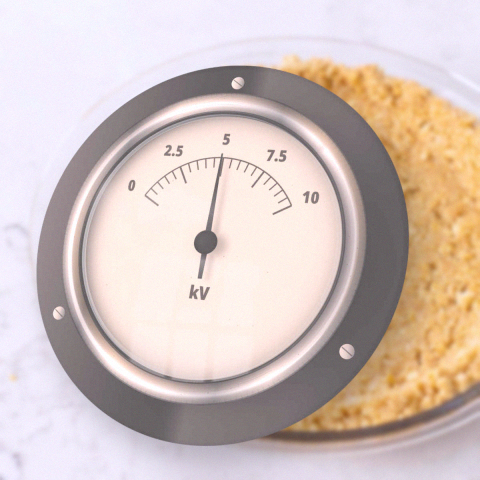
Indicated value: 5 kV
